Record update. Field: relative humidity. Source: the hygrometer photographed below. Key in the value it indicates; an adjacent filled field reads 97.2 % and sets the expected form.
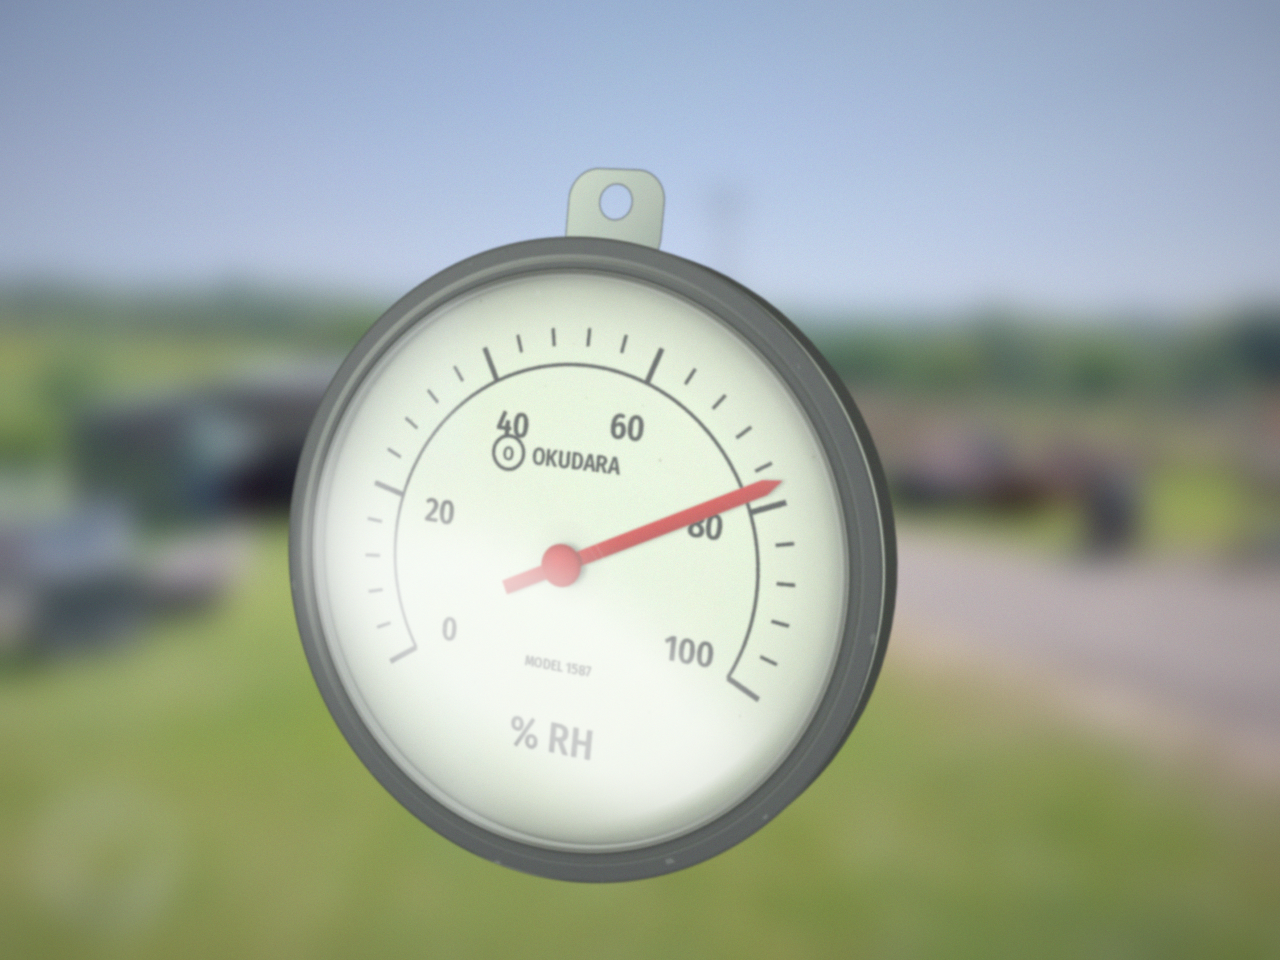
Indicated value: 78 %
